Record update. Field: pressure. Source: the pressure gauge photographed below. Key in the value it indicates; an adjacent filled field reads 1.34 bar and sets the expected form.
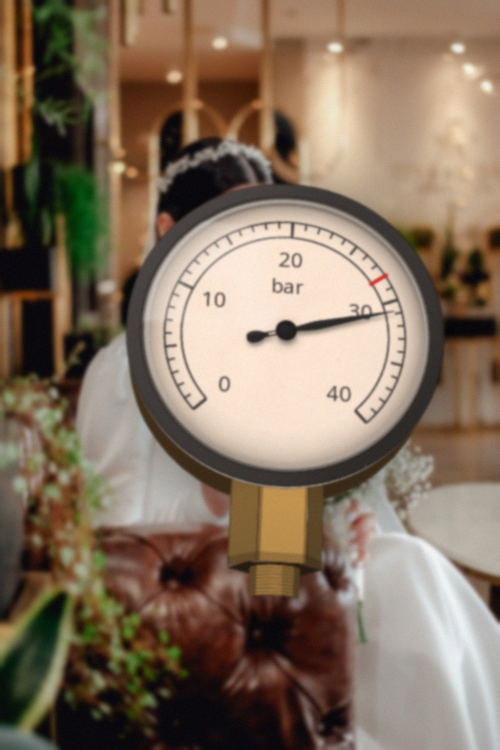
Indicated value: 31 bar
